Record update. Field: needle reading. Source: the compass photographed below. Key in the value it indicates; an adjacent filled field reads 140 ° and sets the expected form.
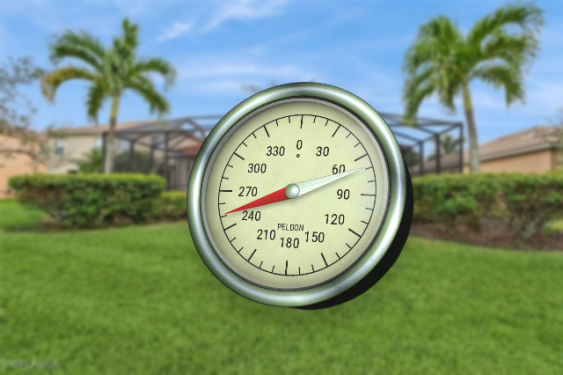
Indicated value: 250 °
